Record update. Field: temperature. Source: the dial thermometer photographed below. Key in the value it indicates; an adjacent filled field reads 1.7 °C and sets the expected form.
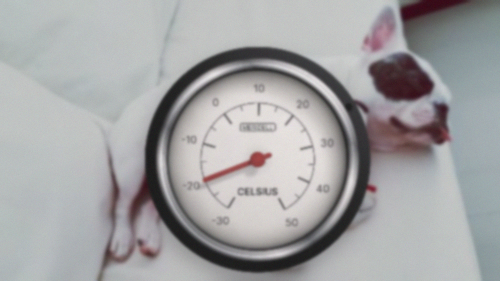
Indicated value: -20 °C
